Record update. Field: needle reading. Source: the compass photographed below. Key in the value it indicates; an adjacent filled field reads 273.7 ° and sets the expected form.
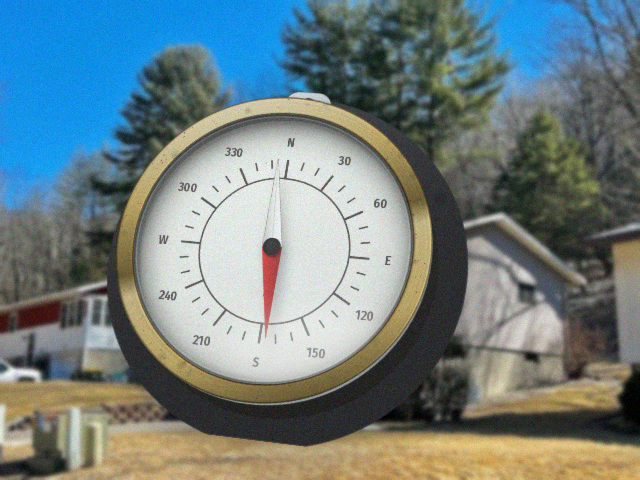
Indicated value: 175 °
